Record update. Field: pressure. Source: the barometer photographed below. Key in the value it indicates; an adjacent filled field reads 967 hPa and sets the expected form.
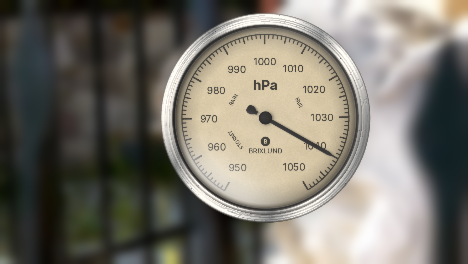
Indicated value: 1040 hPa
